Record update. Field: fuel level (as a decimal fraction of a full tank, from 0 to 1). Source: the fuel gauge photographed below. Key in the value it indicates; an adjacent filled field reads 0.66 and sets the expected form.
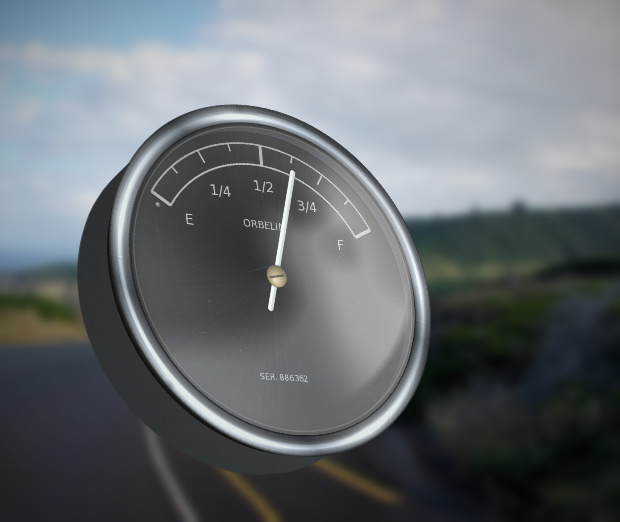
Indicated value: 0.625
